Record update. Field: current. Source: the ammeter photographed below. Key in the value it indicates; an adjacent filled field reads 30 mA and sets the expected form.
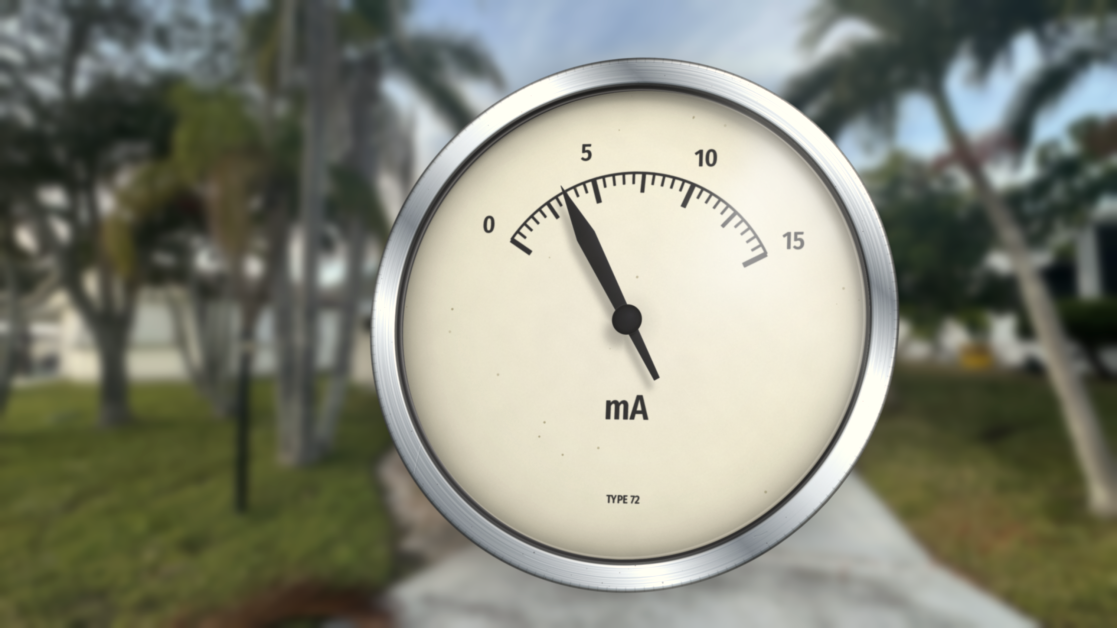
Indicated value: 3.5 mA
